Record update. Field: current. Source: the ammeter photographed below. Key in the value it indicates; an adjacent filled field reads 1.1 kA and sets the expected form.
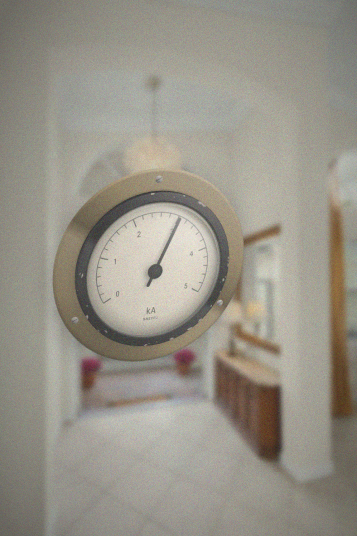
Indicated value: 3 kA
